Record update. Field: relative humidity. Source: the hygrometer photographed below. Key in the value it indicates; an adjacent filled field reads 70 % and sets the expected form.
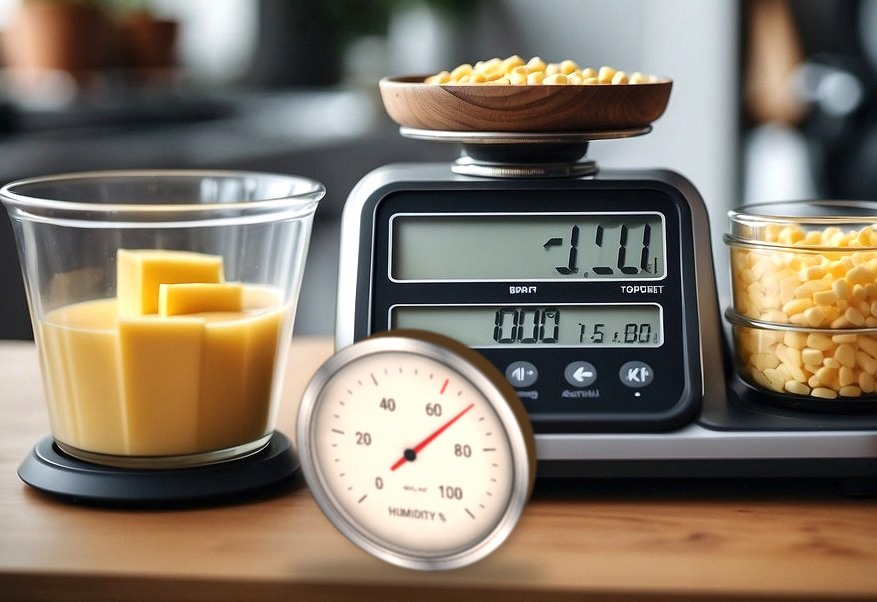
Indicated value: 68 %
